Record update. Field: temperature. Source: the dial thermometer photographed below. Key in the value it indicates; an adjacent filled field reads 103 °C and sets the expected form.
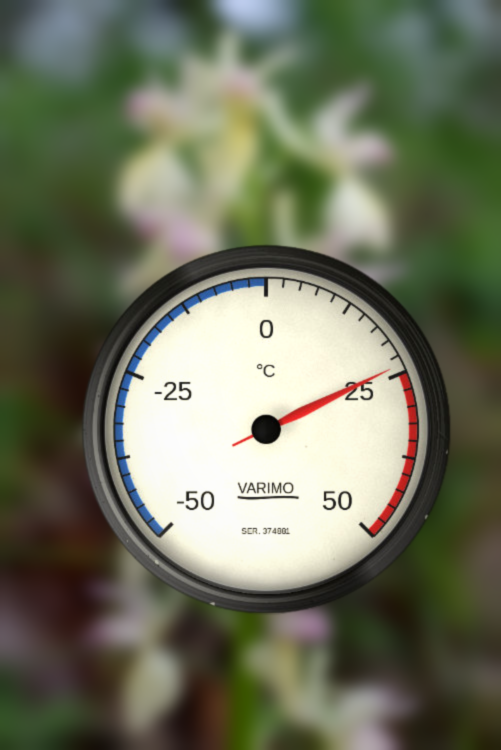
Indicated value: 23.75 °C
